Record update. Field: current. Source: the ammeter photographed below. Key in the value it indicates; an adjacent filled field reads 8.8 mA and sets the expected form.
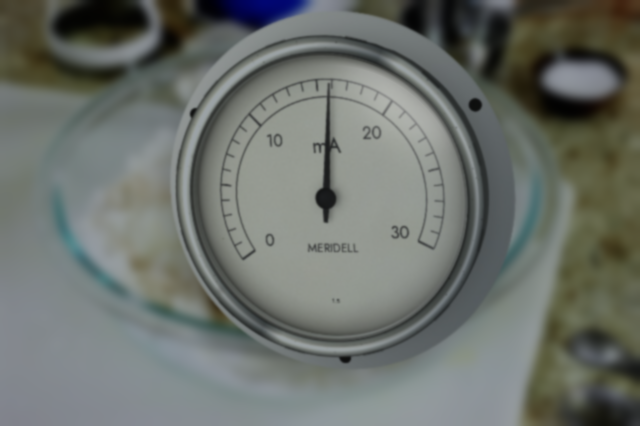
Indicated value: 16 mA
